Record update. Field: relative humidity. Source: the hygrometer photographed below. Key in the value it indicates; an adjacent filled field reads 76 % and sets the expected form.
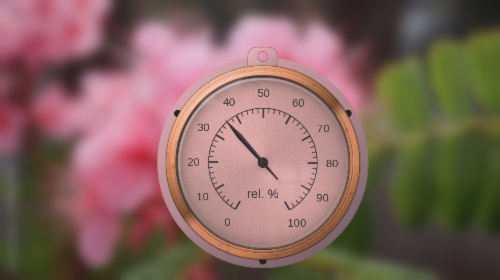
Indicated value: 36 %
